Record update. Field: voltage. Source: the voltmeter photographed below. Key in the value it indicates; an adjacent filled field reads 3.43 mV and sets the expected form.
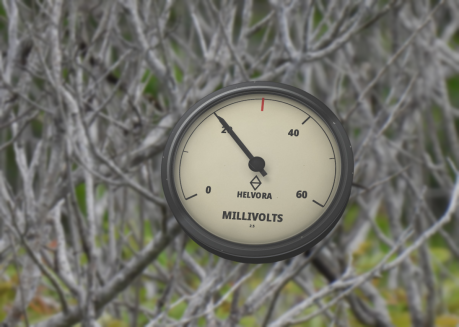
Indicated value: 20 mV
